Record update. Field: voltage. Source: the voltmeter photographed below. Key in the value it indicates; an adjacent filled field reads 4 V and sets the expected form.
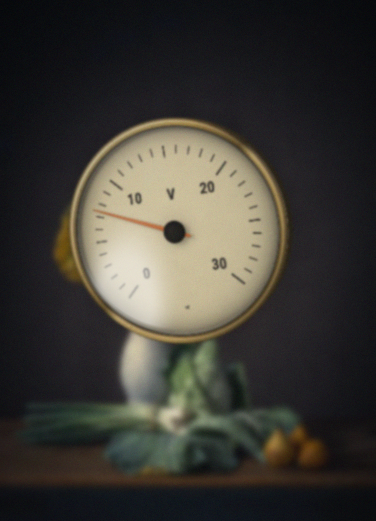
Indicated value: 7.5 V
